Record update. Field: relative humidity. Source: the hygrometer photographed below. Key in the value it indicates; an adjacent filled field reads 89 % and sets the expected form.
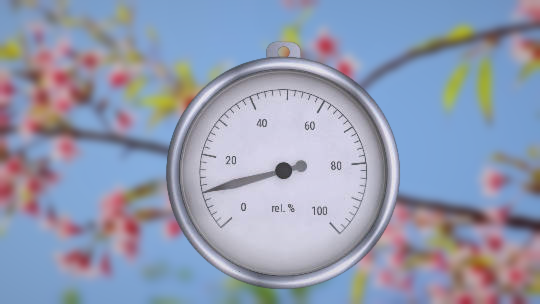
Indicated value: 10 %
